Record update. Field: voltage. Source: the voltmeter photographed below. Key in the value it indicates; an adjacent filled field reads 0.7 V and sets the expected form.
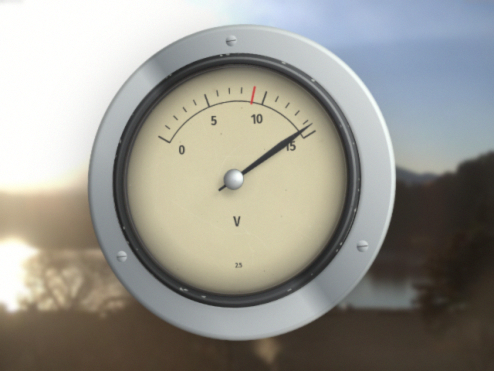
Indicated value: 14.5 V
